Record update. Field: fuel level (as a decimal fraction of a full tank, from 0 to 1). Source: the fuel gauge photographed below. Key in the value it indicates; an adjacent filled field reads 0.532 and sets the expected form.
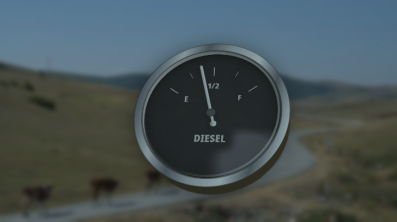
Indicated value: 0.375
